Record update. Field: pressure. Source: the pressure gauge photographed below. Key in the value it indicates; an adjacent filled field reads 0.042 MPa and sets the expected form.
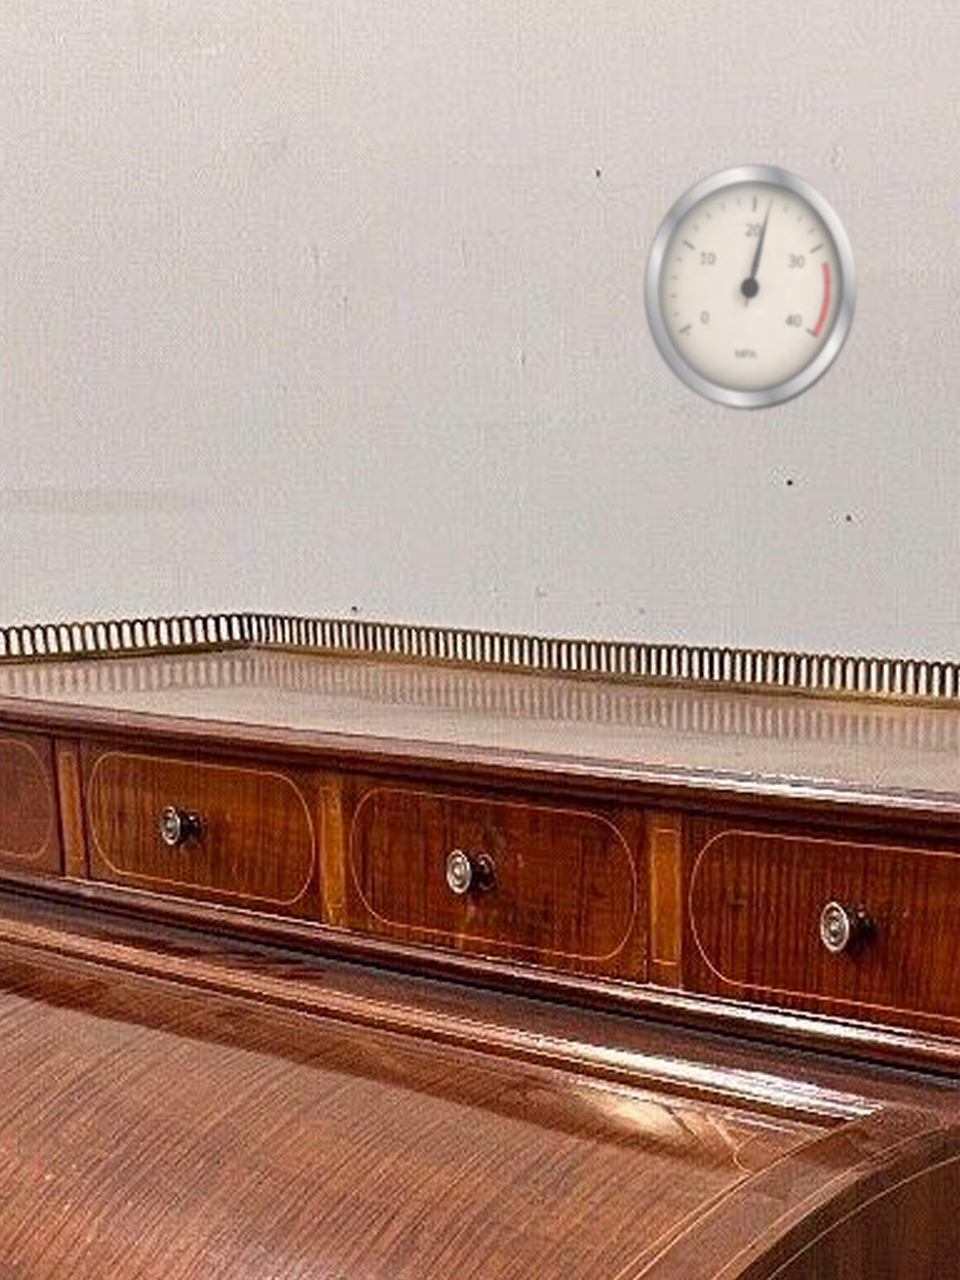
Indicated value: 22 MPa
